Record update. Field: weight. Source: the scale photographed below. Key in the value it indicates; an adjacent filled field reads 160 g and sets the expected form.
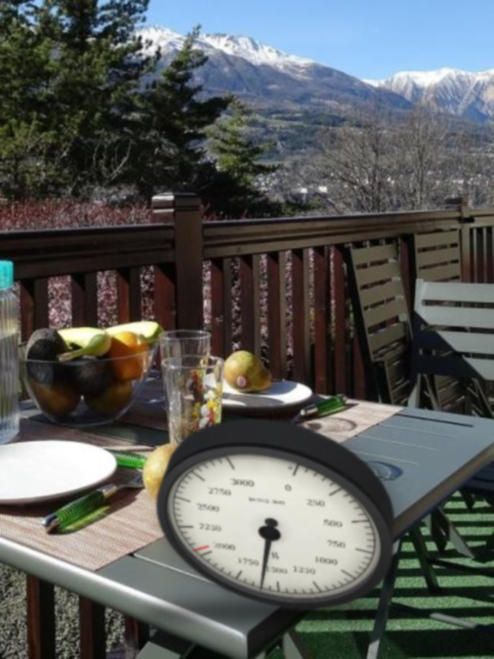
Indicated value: 1600 g
